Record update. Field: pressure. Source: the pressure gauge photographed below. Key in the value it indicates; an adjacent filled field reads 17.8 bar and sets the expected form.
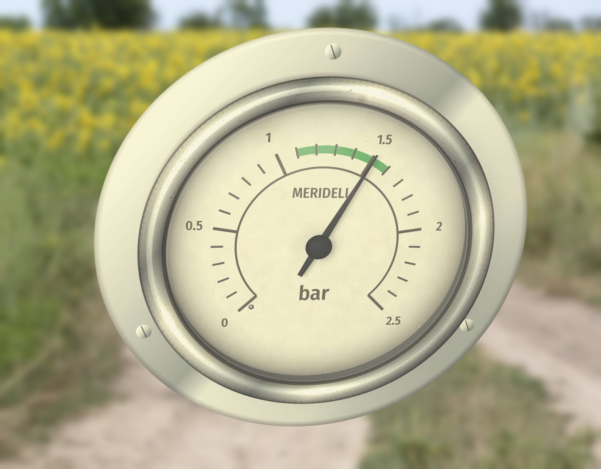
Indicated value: 1.5 bar
